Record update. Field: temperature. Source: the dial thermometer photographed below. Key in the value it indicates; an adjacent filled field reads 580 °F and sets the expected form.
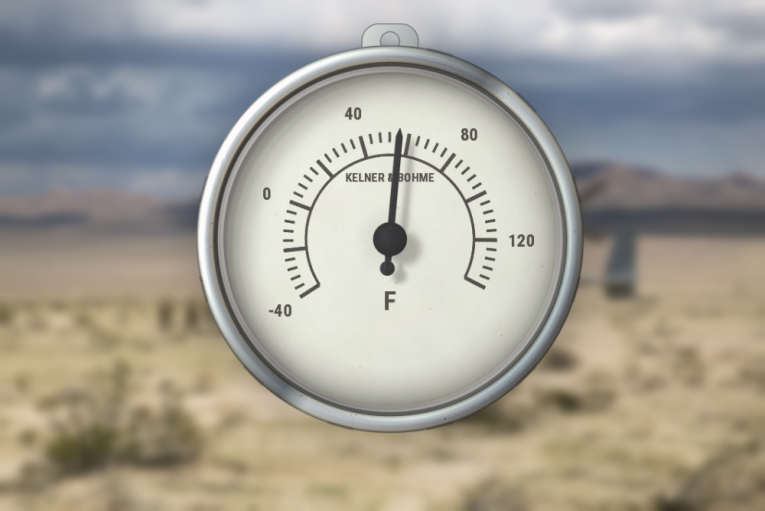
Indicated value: 56 °F
